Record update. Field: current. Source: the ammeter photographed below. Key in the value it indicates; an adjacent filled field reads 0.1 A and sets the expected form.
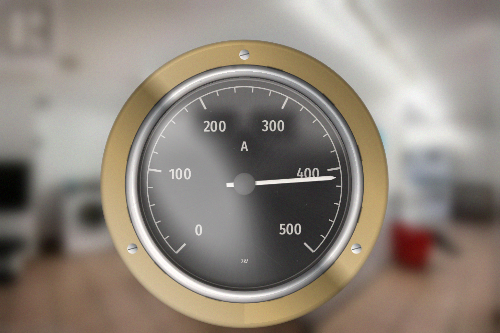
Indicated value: 410 A
